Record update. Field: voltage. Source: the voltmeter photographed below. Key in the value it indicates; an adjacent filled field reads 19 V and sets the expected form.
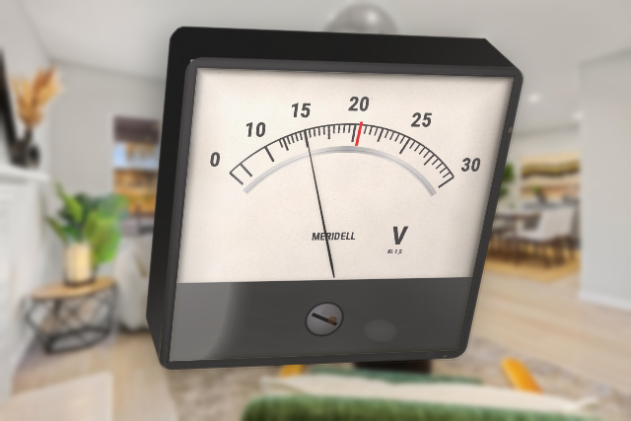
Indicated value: 15 V
